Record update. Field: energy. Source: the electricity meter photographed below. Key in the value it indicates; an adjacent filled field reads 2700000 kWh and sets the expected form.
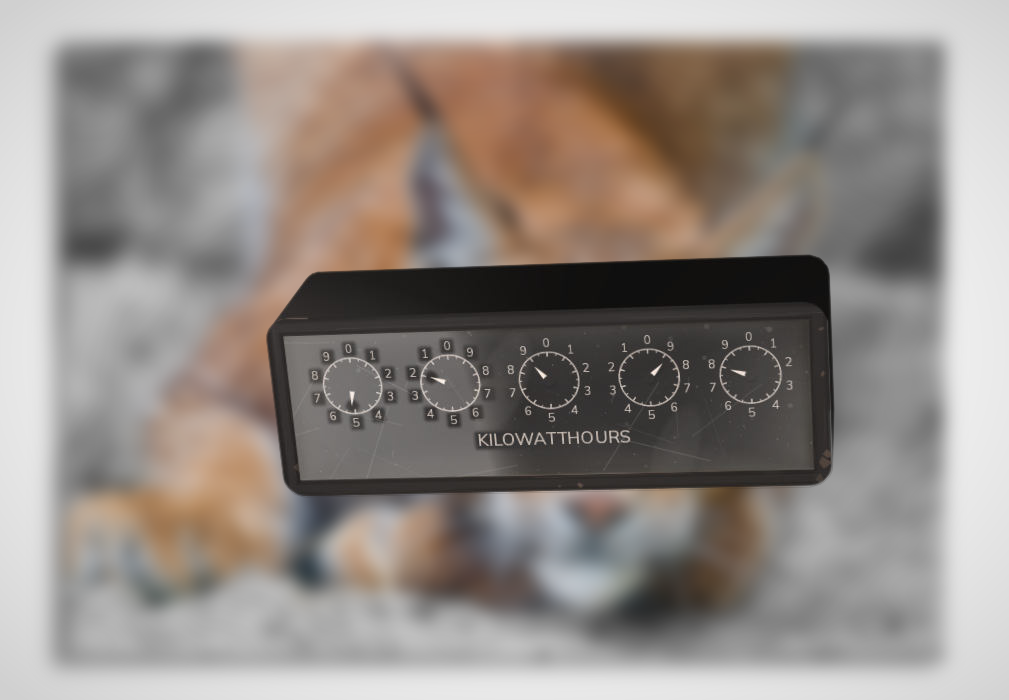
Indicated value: 51888 kWh
